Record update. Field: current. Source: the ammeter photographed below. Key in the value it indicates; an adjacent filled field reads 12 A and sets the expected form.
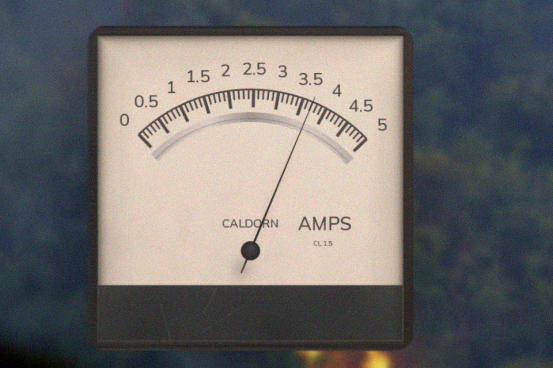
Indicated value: 3.7 A
